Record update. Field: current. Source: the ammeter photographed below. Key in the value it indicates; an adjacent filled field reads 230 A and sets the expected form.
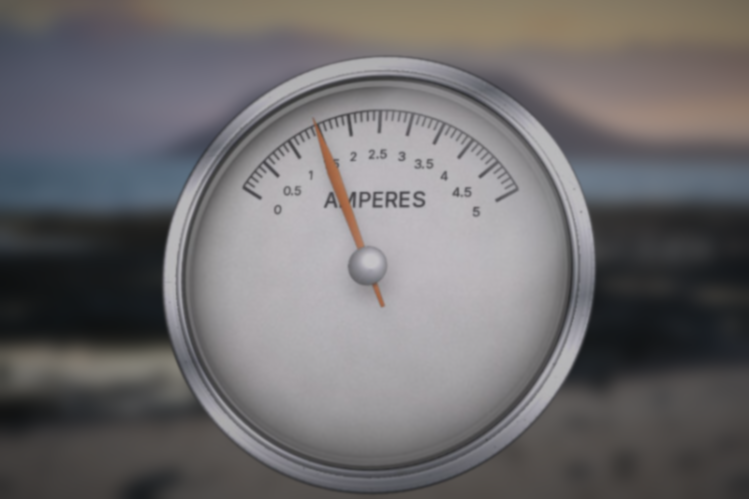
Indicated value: 1.5 A
